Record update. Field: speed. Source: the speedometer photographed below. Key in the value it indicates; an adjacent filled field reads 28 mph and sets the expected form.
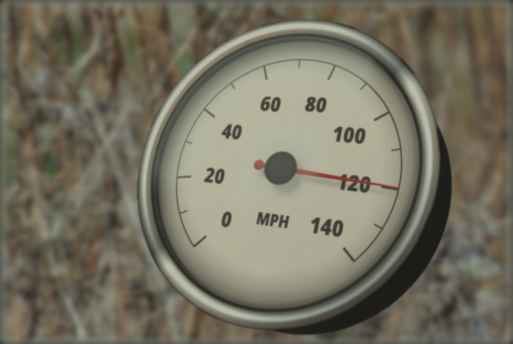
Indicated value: 120 mph
